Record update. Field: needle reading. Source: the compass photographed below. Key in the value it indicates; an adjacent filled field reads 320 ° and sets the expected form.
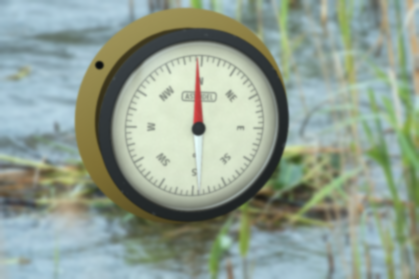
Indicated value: 355 °
